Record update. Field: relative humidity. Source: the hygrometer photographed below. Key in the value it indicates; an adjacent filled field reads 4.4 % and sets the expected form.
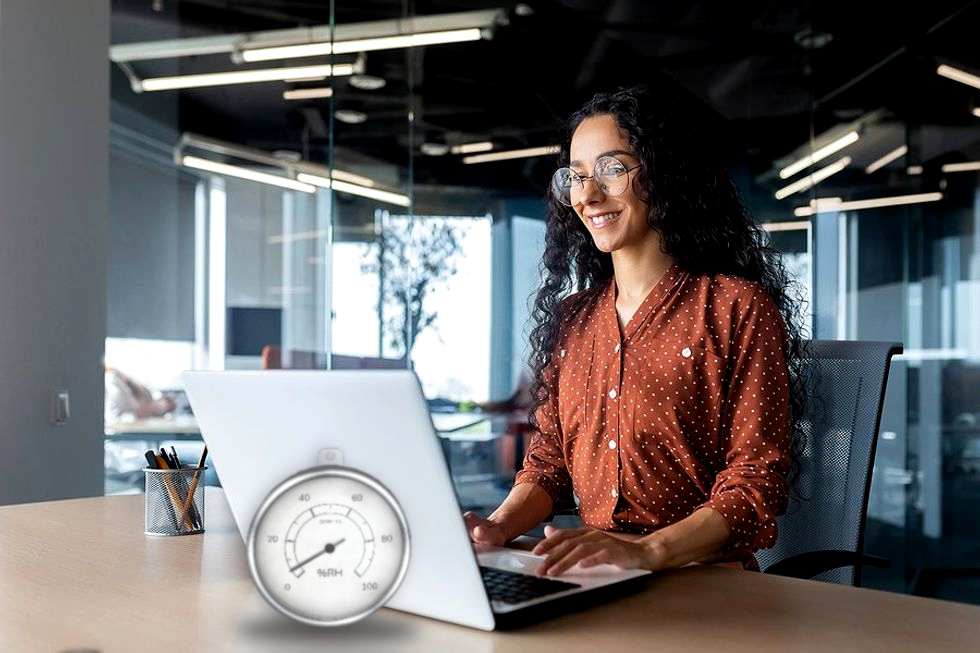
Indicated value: 5 %
